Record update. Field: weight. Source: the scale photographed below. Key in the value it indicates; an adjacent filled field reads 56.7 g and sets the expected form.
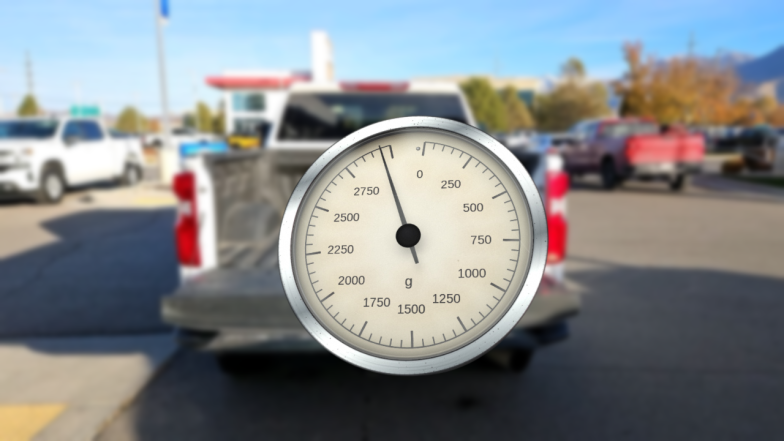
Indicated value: 2950 g
